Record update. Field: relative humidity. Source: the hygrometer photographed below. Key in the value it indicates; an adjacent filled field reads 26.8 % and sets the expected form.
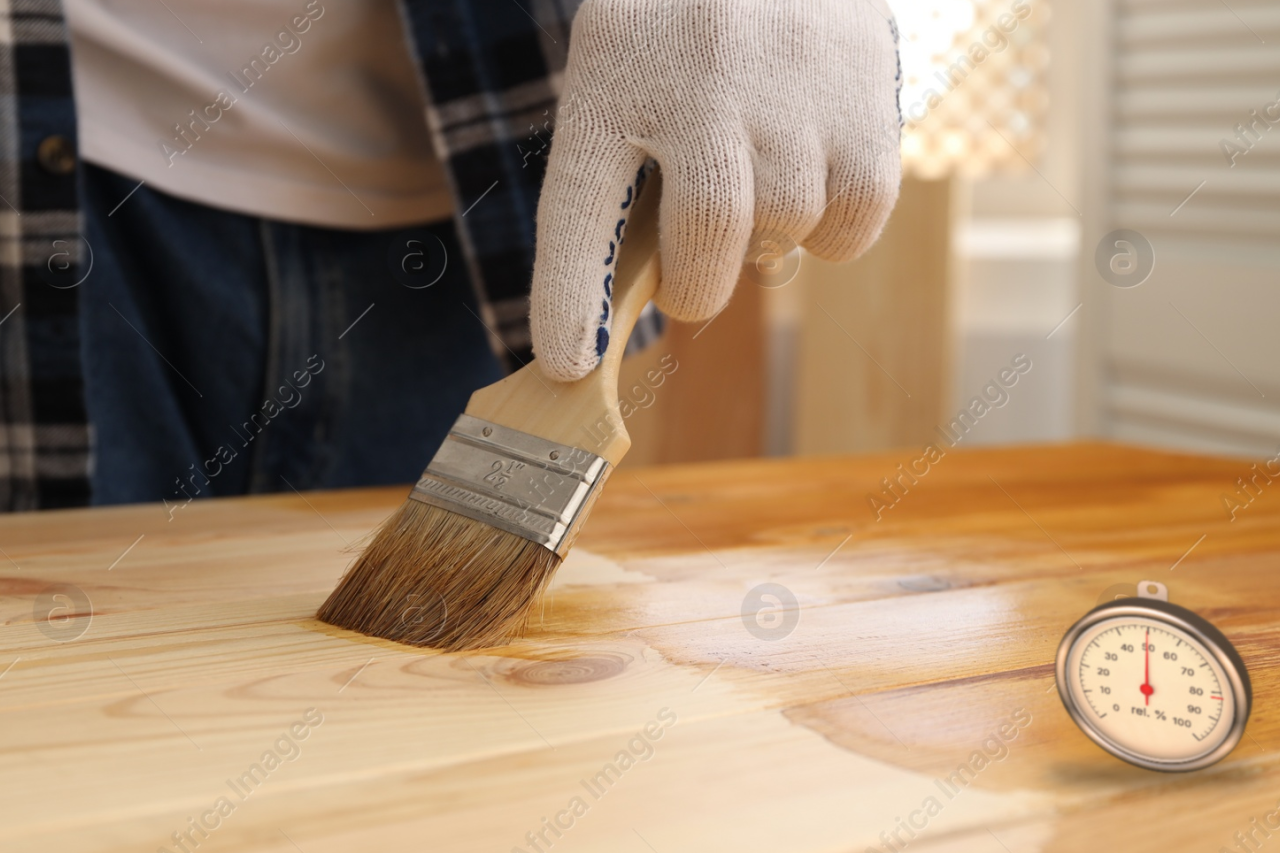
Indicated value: 50 %
